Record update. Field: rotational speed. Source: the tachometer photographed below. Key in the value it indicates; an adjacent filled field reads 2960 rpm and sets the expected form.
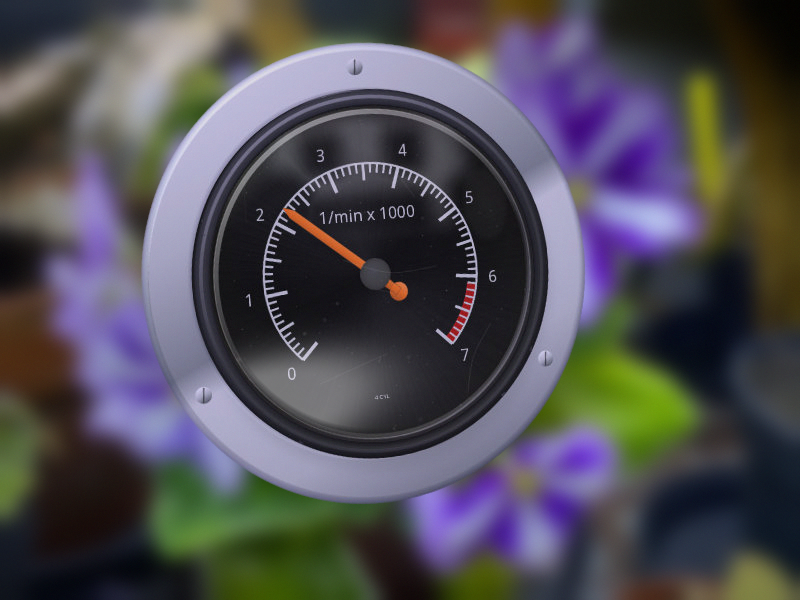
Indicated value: 2200 rpm
